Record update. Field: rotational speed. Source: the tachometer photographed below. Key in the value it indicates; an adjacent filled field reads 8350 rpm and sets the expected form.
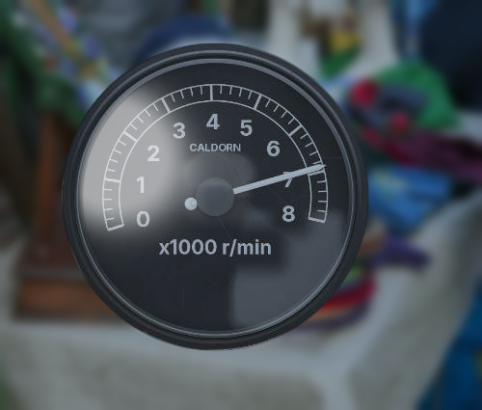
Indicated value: 6900 rpm
